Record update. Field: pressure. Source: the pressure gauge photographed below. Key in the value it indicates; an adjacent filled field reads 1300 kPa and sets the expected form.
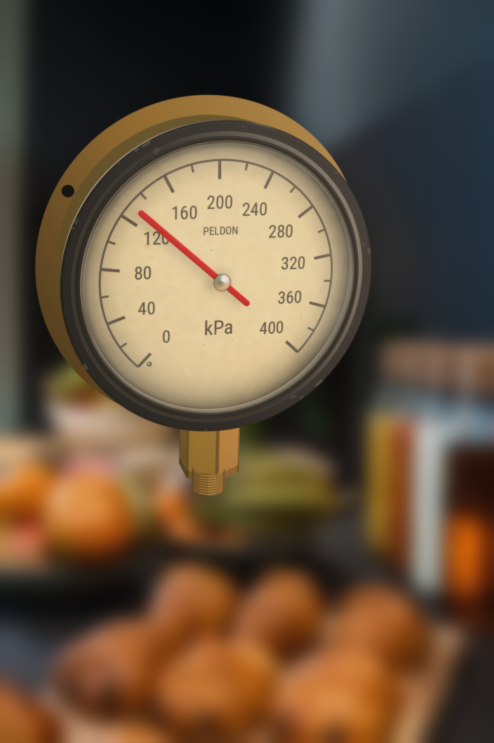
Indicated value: 130 kPa
